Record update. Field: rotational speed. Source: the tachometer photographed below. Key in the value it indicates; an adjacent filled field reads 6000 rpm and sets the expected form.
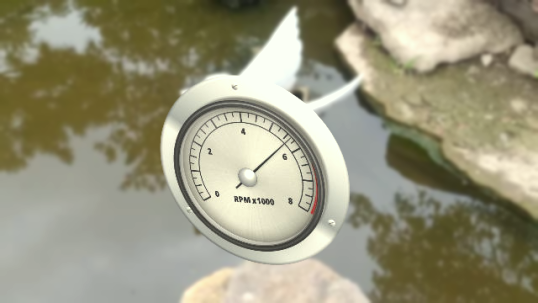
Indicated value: 5625 rpm
